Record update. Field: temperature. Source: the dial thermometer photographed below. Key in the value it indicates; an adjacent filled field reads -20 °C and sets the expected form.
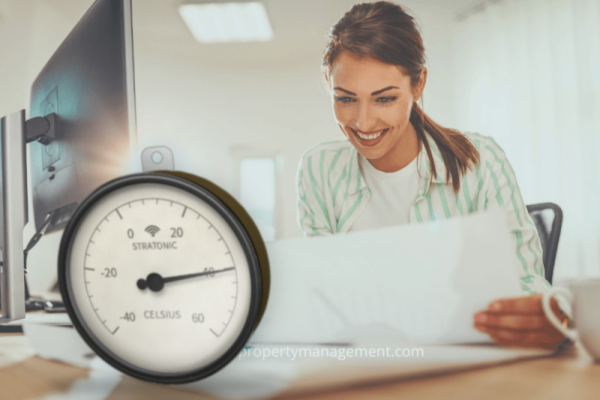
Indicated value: 40 °C
